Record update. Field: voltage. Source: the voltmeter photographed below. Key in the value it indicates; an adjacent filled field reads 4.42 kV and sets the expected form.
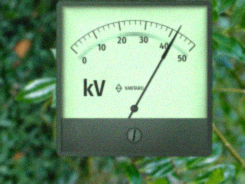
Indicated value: 42 kV
